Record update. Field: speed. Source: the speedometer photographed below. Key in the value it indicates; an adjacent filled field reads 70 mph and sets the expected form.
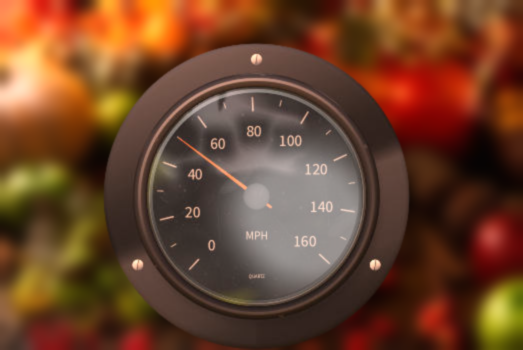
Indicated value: 50 mph
